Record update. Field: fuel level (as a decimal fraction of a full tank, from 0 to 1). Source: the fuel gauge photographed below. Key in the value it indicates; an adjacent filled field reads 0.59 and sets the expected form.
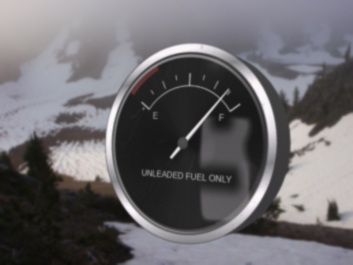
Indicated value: 0.875
